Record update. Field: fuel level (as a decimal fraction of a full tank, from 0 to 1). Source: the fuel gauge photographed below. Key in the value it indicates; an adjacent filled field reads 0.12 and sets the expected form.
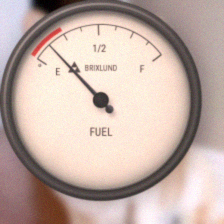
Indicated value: 0.125
